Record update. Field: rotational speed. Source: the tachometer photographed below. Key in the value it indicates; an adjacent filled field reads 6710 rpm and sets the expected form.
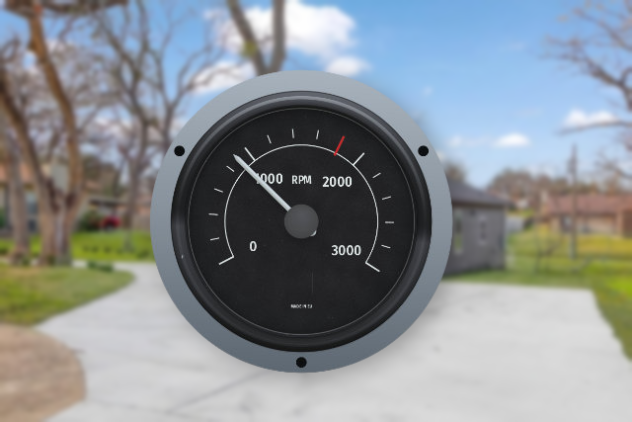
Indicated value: 900 rpm
